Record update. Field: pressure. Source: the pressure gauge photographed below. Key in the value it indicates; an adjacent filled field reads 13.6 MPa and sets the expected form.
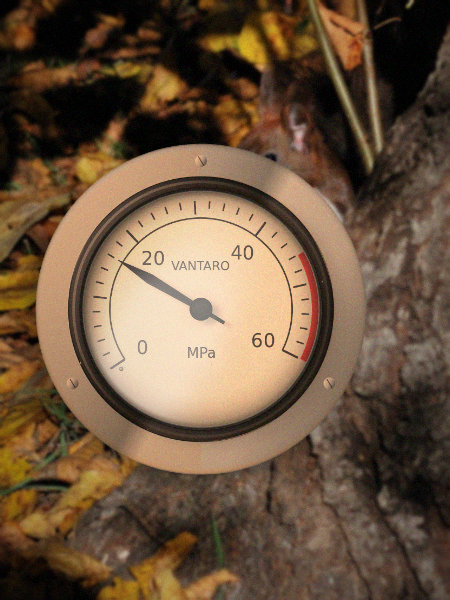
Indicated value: 16 MPa
